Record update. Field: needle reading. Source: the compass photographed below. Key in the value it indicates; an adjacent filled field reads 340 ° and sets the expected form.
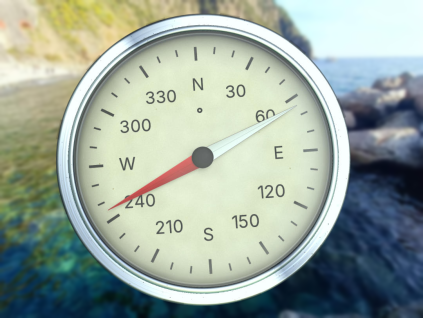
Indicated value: 245 °
